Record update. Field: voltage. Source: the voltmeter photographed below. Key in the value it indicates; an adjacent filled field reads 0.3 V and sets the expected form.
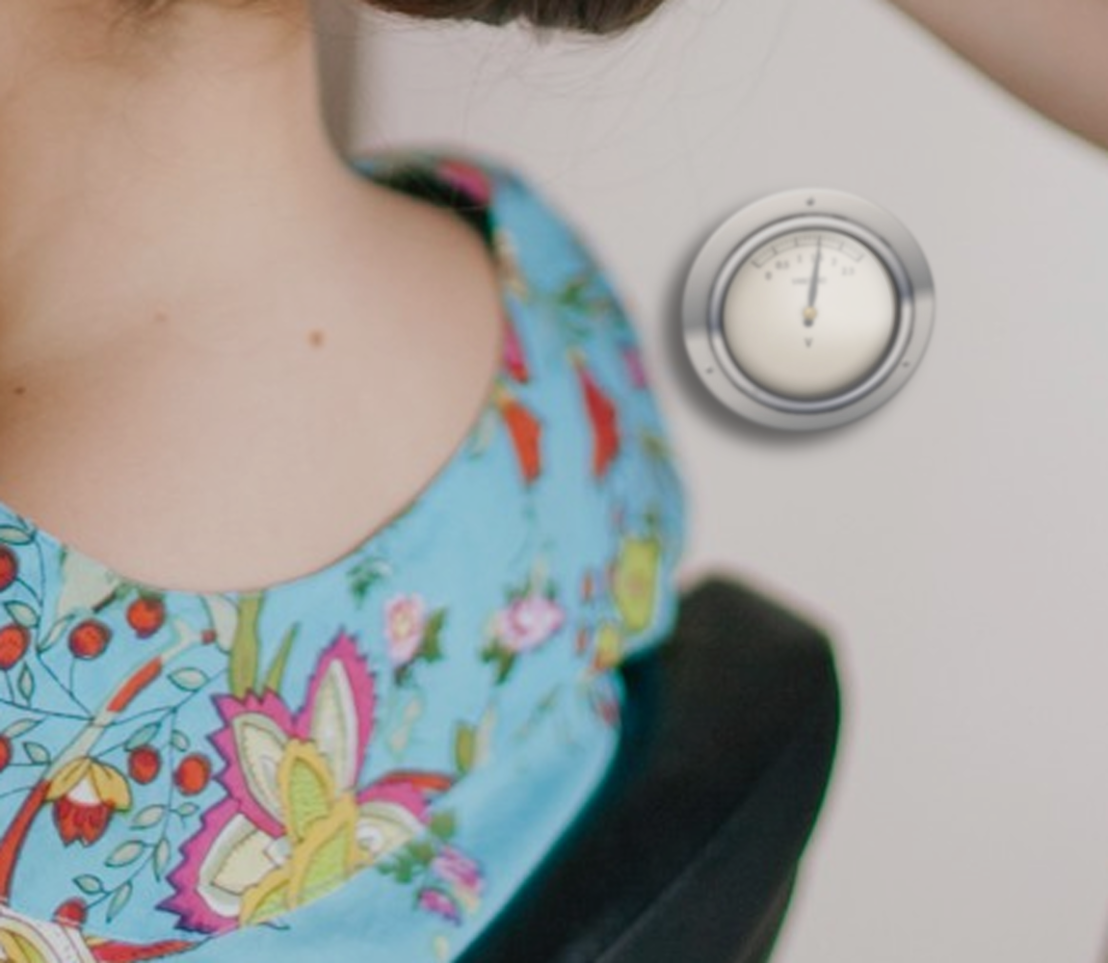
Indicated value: 1.5 V
